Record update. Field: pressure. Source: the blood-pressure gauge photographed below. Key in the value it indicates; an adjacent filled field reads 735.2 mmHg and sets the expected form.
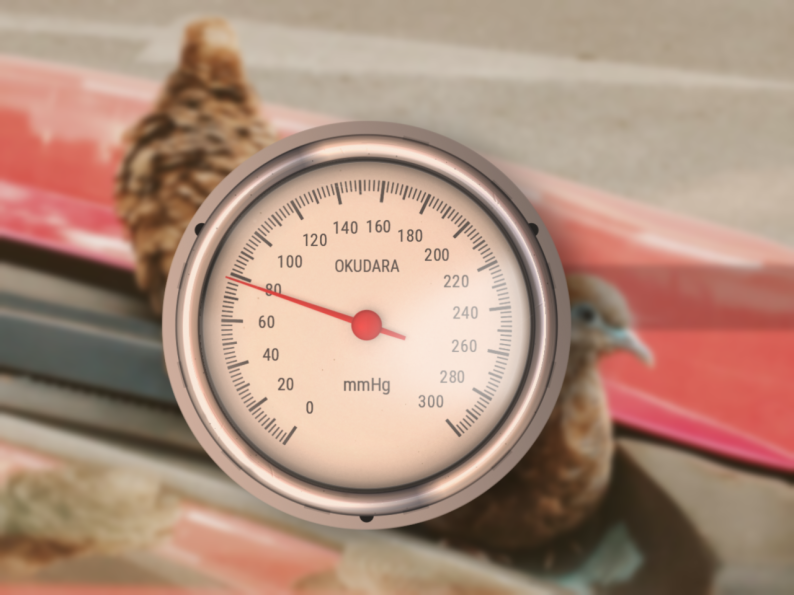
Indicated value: 78 mmHg
